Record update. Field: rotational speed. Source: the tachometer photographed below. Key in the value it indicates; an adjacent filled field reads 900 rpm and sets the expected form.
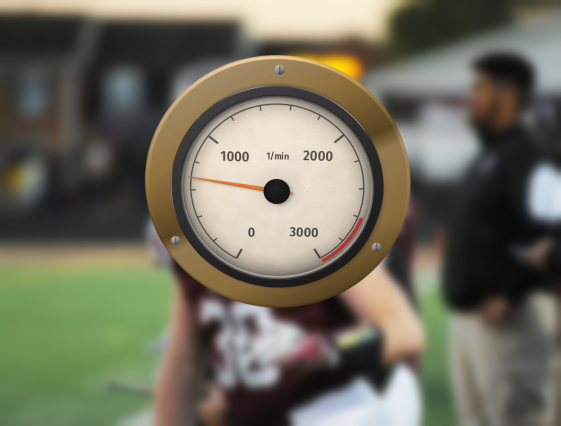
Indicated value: 700 rpm
